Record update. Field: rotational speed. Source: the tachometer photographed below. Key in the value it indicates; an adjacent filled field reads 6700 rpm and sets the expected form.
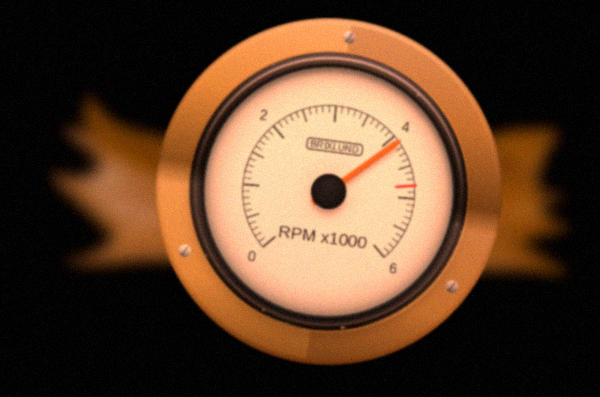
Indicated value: 4100 rpm
